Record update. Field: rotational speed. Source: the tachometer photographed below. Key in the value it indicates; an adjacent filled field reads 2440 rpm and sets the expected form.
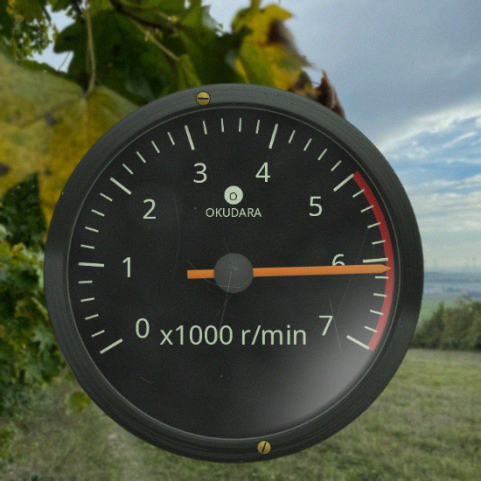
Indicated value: 6100 rpm
